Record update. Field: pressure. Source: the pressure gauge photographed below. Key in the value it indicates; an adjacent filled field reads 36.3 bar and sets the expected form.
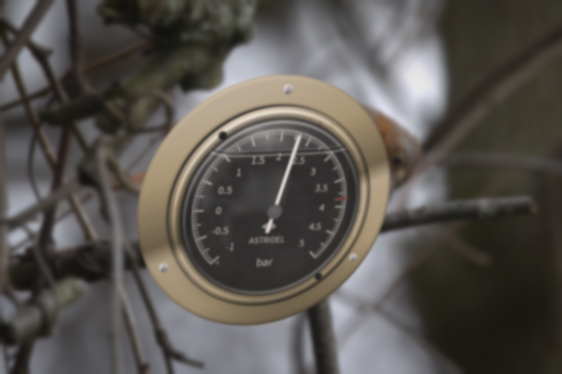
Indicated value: 2.25 bar
